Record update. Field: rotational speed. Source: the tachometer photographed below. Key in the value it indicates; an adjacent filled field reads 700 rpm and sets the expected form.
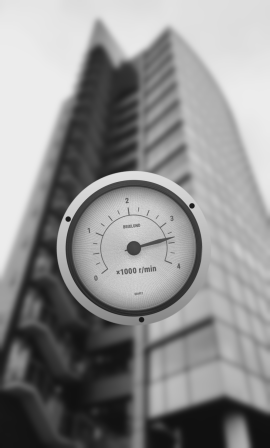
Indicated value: 3375 rpm
